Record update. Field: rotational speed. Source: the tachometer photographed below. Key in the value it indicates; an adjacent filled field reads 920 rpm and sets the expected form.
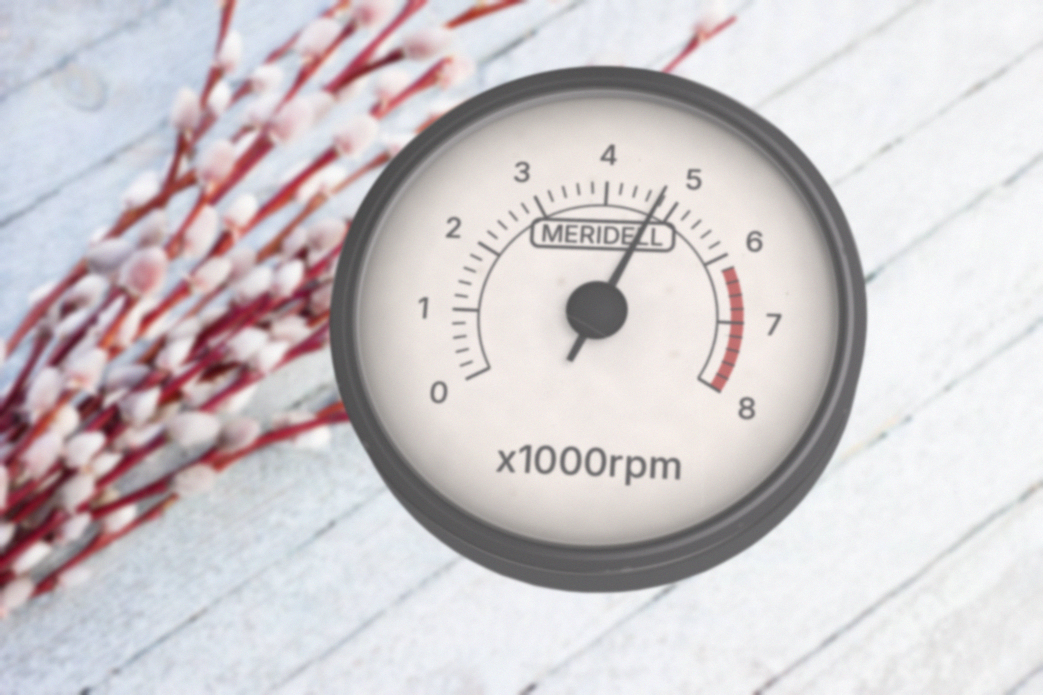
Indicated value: 4800 rpm
